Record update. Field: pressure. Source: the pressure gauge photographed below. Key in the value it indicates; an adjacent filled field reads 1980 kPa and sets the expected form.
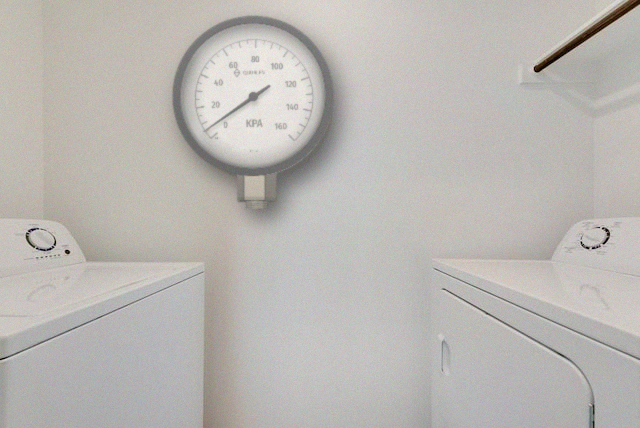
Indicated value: 5 kPa
